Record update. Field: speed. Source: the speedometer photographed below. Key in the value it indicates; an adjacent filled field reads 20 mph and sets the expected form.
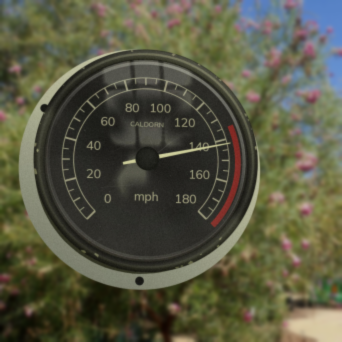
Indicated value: 142.5 mph
